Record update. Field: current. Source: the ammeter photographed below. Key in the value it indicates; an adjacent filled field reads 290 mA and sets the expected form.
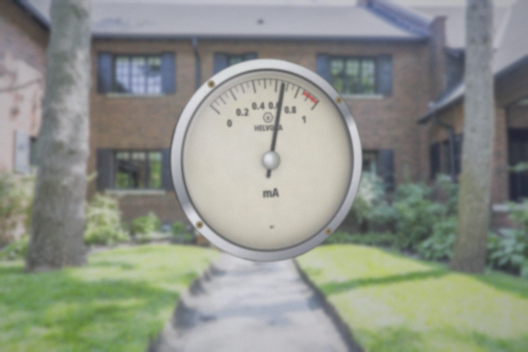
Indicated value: 0.65 mA
